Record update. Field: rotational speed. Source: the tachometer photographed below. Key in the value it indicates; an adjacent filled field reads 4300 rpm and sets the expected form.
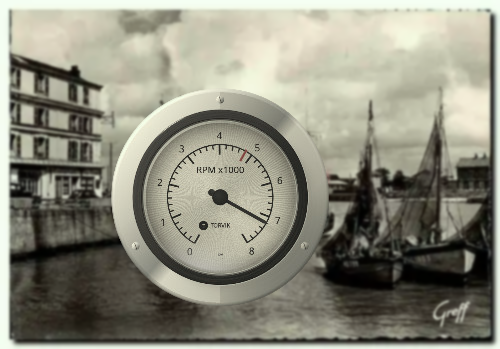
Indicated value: 7200 rpm
